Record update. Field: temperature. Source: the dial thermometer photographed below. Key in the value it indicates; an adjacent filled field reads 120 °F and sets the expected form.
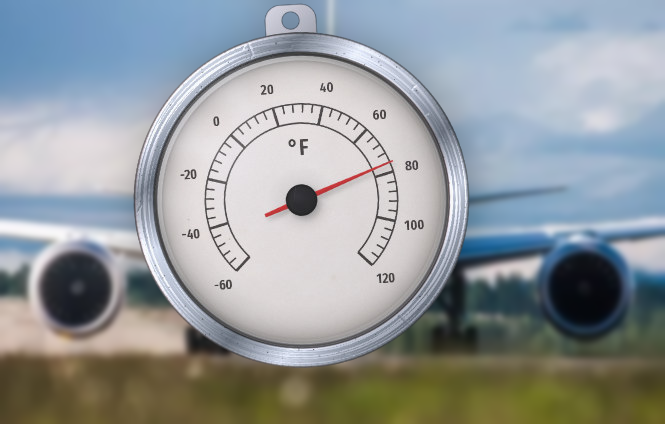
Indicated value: 76 °F
